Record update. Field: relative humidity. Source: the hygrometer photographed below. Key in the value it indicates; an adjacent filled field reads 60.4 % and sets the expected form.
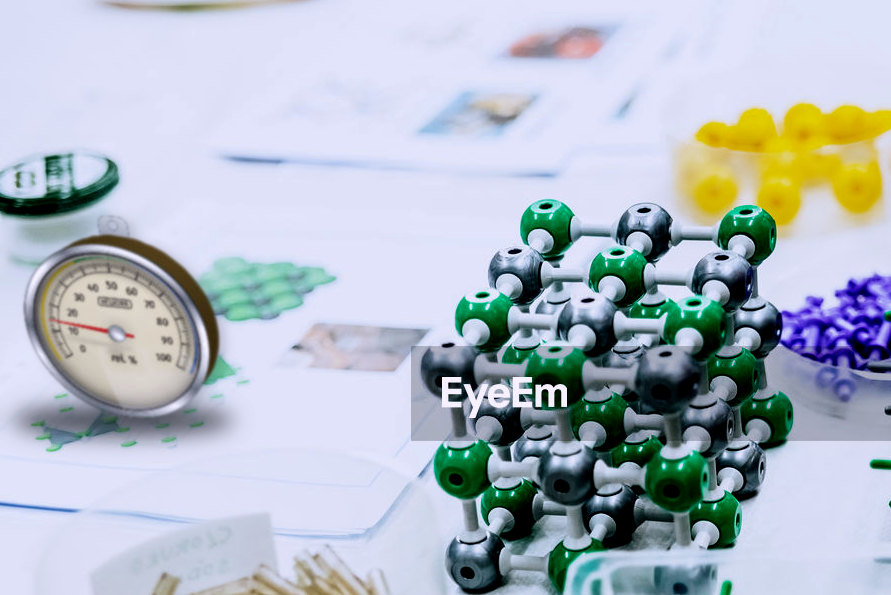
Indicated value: 15 %
